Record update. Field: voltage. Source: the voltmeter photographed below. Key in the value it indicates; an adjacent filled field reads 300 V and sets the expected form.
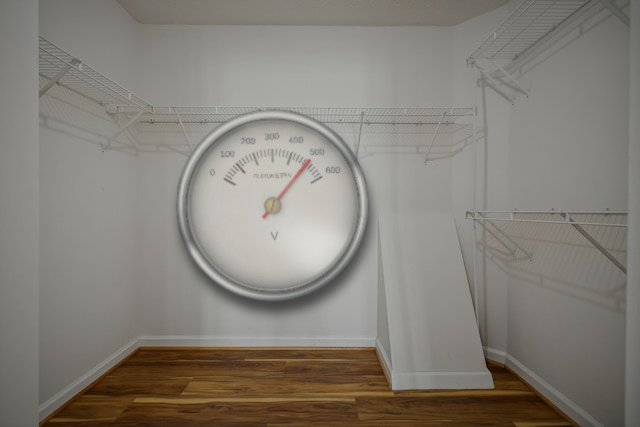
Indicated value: 500 V
